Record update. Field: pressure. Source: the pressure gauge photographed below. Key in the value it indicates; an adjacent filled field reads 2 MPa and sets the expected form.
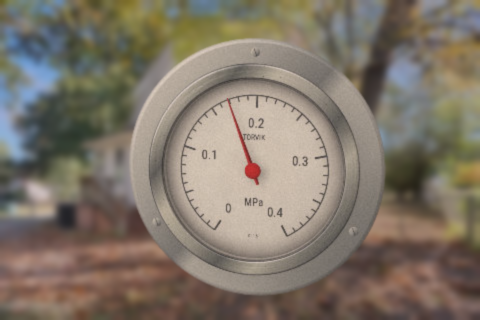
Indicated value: 0.17 MPa
